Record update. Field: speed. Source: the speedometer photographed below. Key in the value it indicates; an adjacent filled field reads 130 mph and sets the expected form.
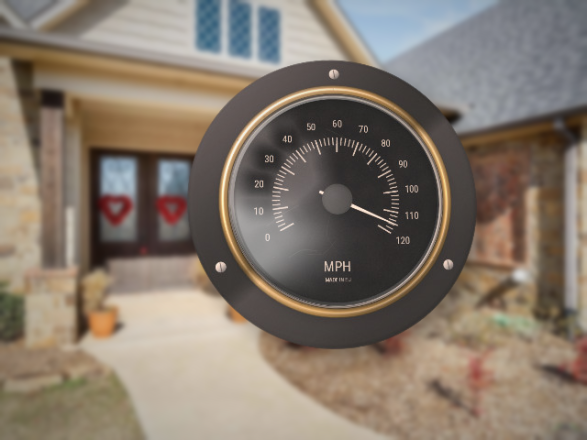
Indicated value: 116 mph
